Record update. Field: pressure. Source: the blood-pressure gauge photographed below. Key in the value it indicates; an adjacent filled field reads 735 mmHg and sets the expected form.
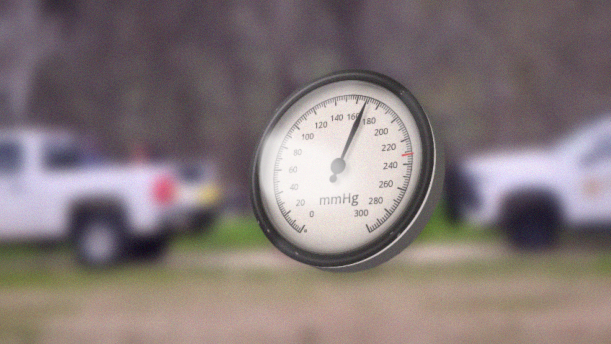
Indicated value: 170 mmHg
